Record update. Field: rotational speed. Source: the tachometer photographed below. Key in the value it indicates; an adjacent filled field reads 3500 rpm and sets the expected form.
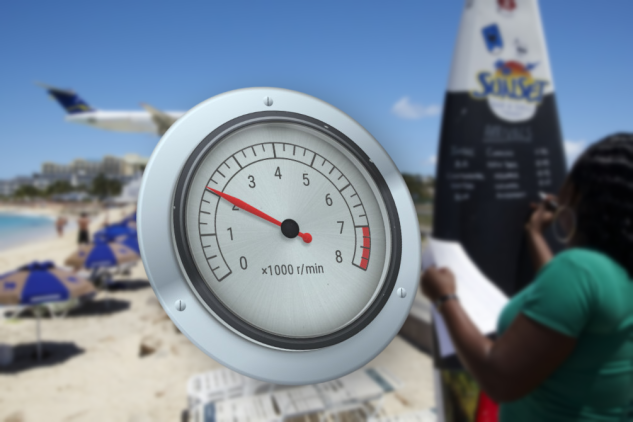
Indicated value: 2000 rpm
